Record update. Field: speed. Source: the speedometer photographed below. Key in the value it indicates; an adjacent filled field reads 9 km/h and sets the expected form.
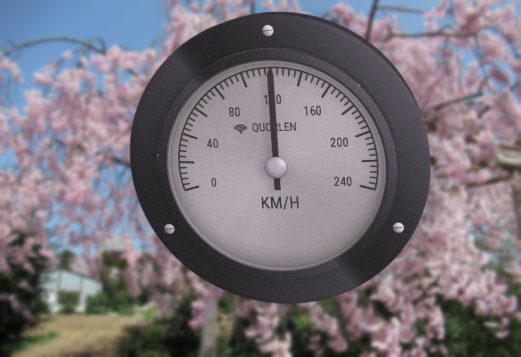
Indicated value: 120 km/h
